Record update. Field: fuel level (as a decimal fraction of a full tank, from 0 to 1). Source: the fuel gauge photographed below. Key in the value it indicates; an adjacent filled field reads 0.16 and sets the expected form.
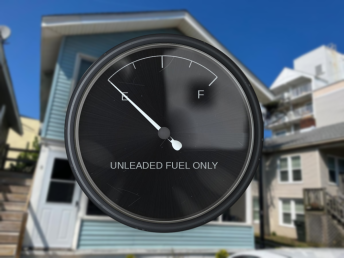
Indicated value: 0
